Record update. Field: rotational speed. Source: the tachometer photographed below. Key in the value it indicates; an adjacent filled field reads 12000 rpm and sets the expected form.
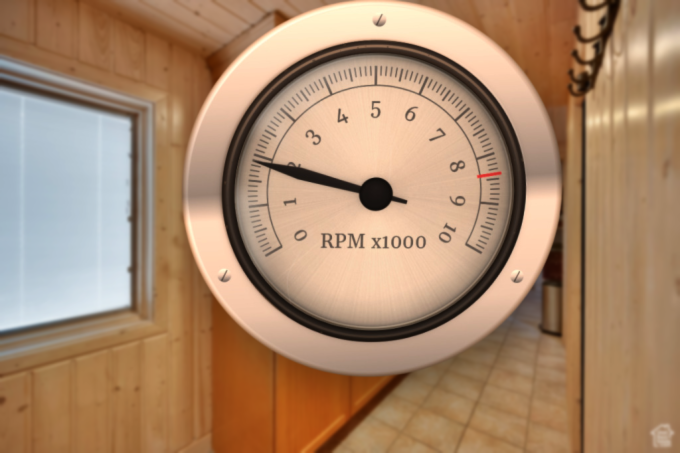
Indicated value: 1900 rpm
